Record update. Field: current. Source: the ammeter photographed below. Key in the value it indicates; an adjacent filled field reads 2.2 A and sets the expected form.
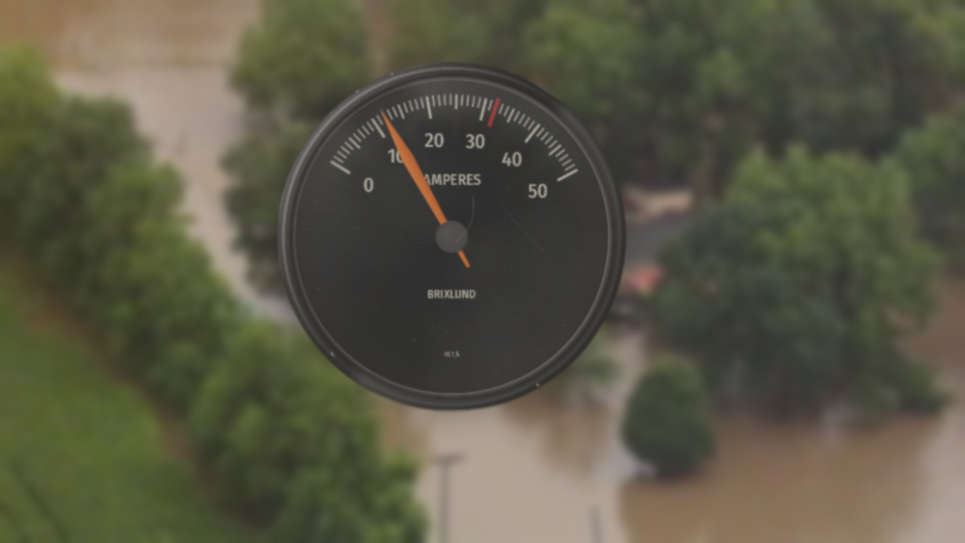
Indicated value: 12 A
